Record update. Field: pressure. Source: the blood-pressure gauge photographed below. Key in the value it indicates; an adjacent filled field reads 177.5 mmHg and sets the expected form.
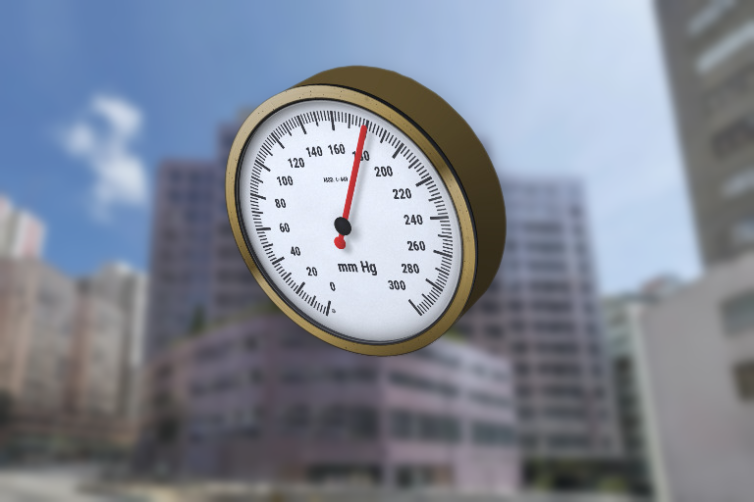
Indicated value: 180 mmHg
